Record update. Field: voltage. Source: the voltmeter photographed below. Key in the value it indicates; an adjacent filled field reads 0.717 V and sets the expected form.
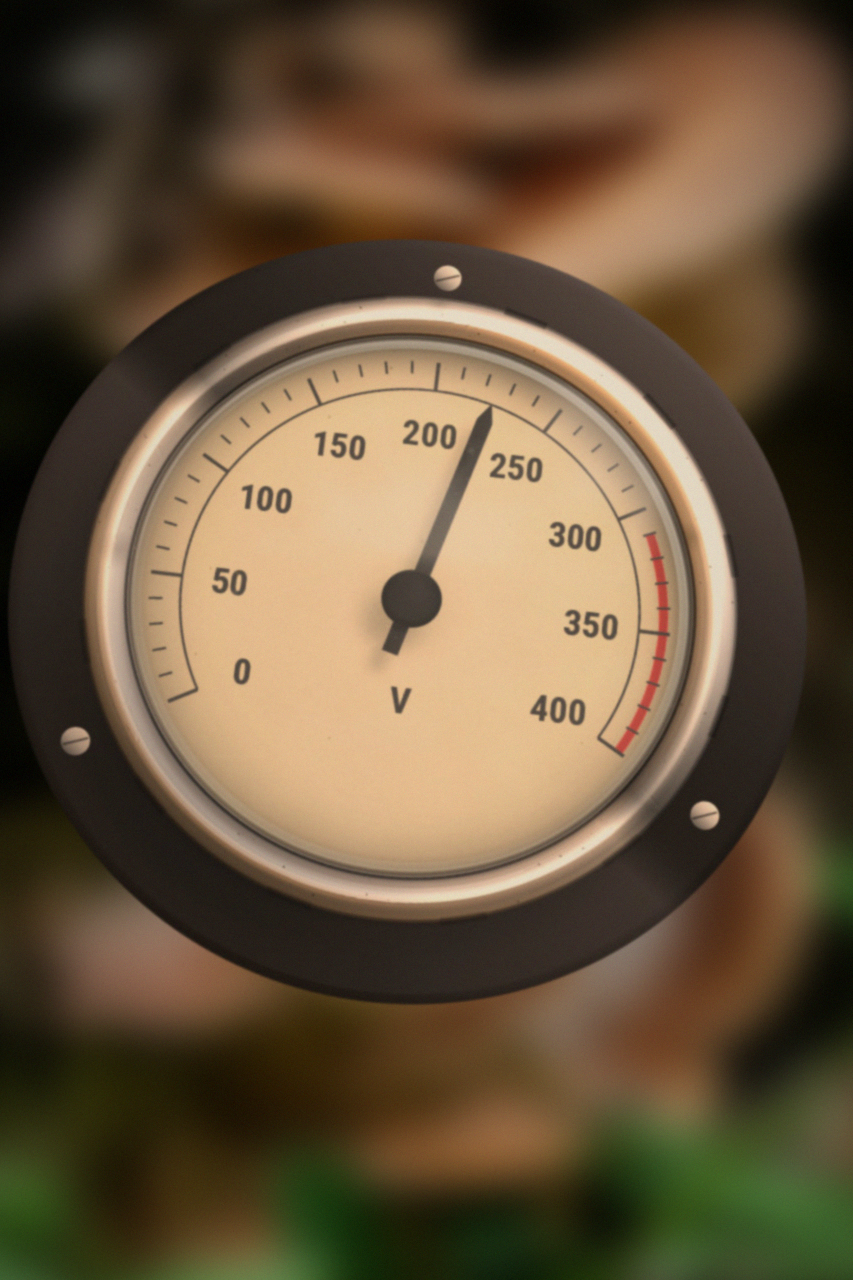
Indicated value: 225 V
